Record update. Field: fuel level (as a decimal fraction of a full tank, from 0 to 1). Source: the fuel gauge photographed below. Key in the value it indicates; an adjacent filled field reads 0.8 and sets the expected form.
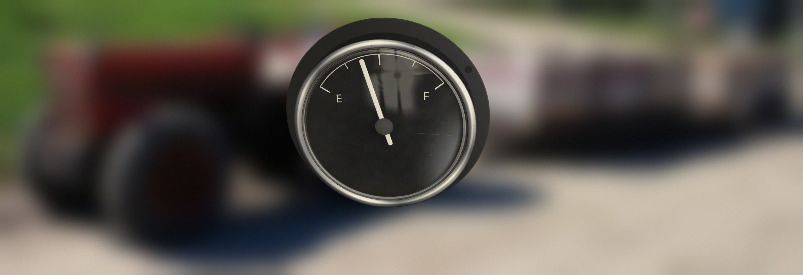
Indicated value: 0.375
